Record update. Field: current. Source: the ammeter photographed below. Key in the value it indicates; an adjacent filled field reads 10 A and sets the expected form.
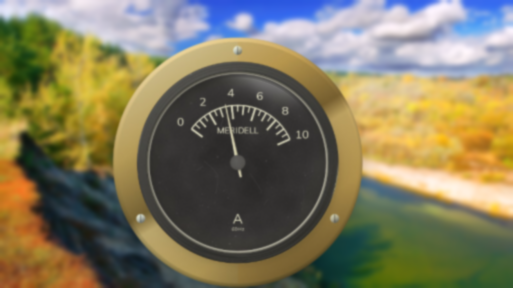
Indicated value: 3.5 A
